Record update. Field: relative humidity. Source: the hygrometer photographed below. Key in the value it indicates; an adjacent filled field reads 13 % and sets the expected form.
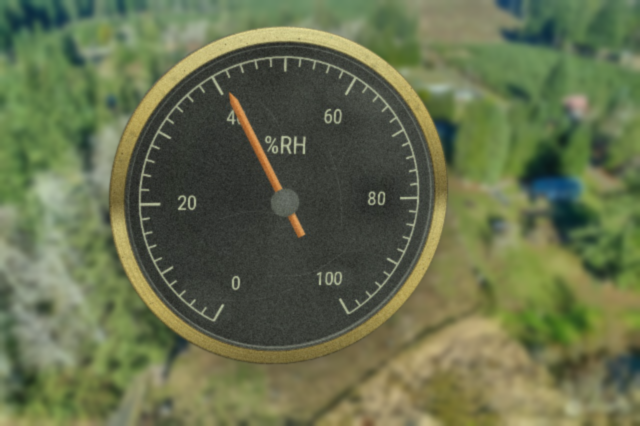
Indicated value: 41 %
